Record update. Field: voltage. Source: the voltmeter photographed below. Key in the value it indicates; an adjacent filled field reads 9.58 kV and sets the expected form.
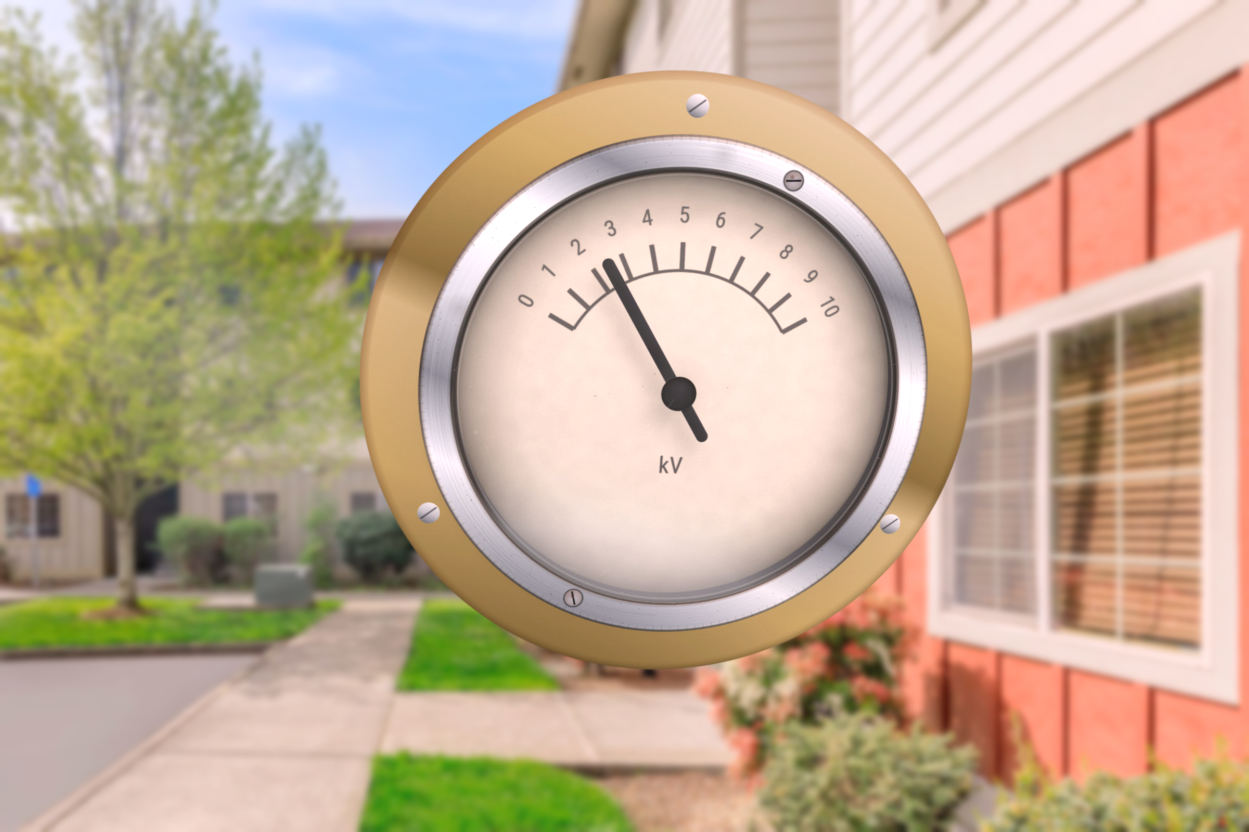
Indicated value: 2.5 kV
